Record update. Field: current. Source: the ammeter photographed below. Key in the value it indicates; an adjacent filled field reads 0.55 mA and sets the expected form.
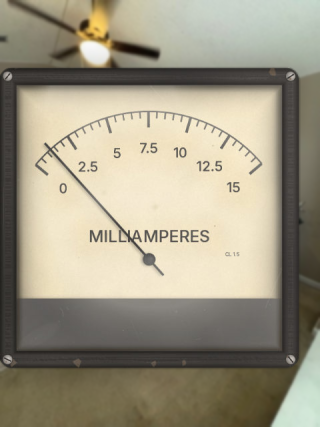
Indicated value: 1.25 mA
